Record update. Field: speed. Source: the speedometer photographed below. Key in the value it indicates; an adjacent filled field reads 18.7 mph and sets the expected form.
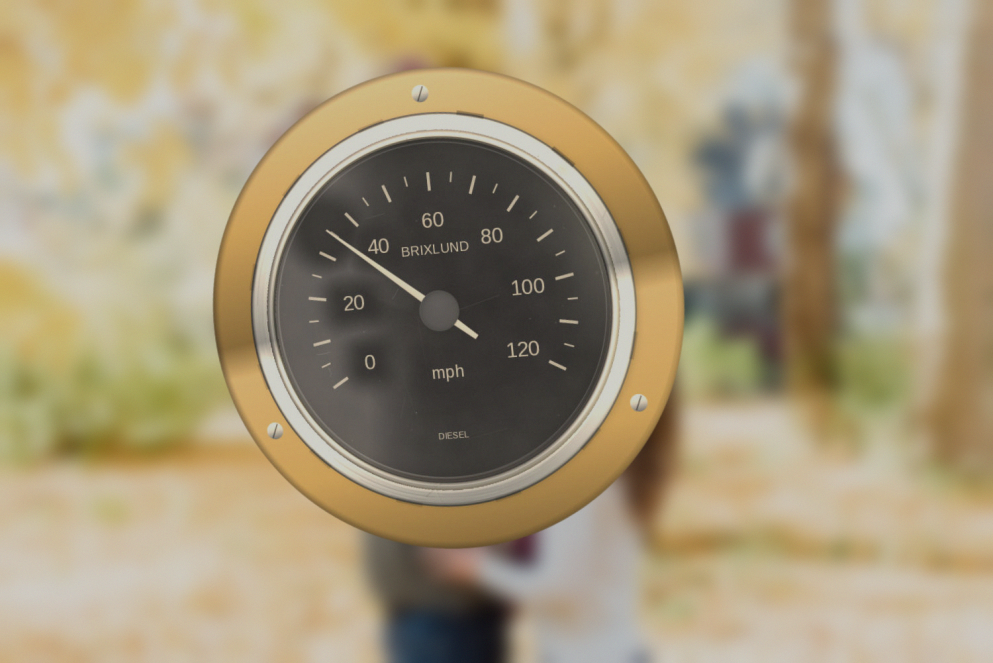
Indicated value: 35 mph
